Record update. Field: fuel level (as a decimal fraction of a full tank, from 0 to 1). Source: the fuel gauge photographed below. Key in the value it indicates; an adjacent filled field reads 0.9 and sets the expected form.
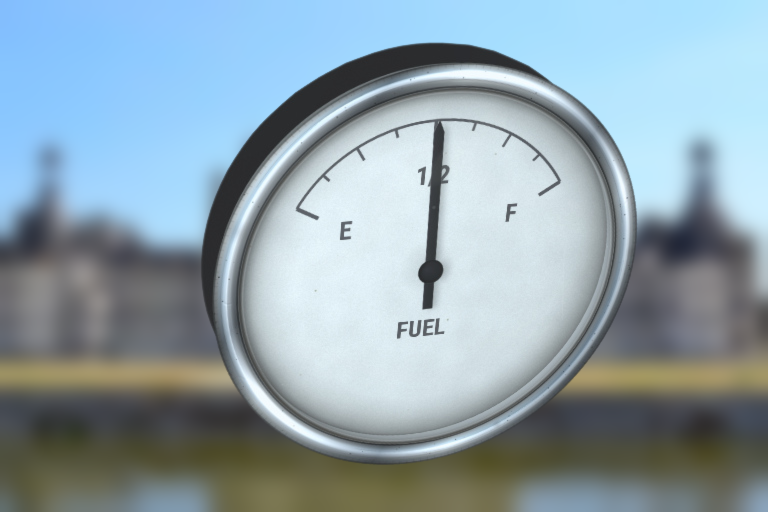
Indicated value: 0.5
